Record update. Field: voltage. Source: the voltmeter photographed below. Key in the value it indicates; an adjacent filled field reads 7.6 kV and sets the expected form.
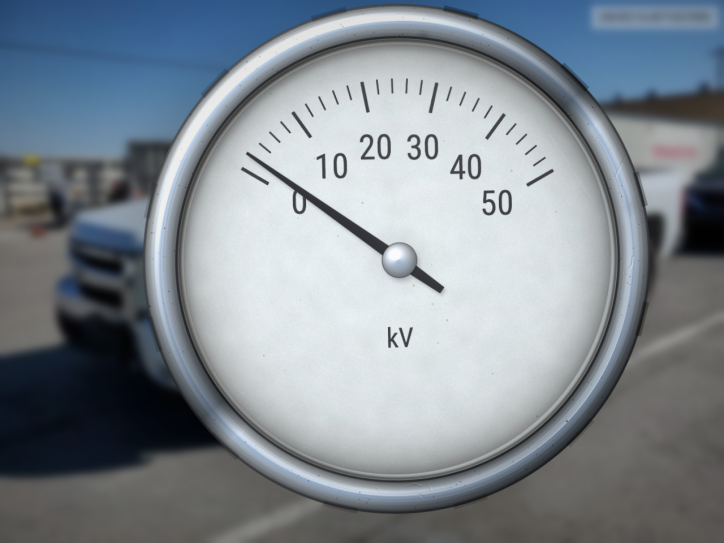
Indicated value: 2 kV
